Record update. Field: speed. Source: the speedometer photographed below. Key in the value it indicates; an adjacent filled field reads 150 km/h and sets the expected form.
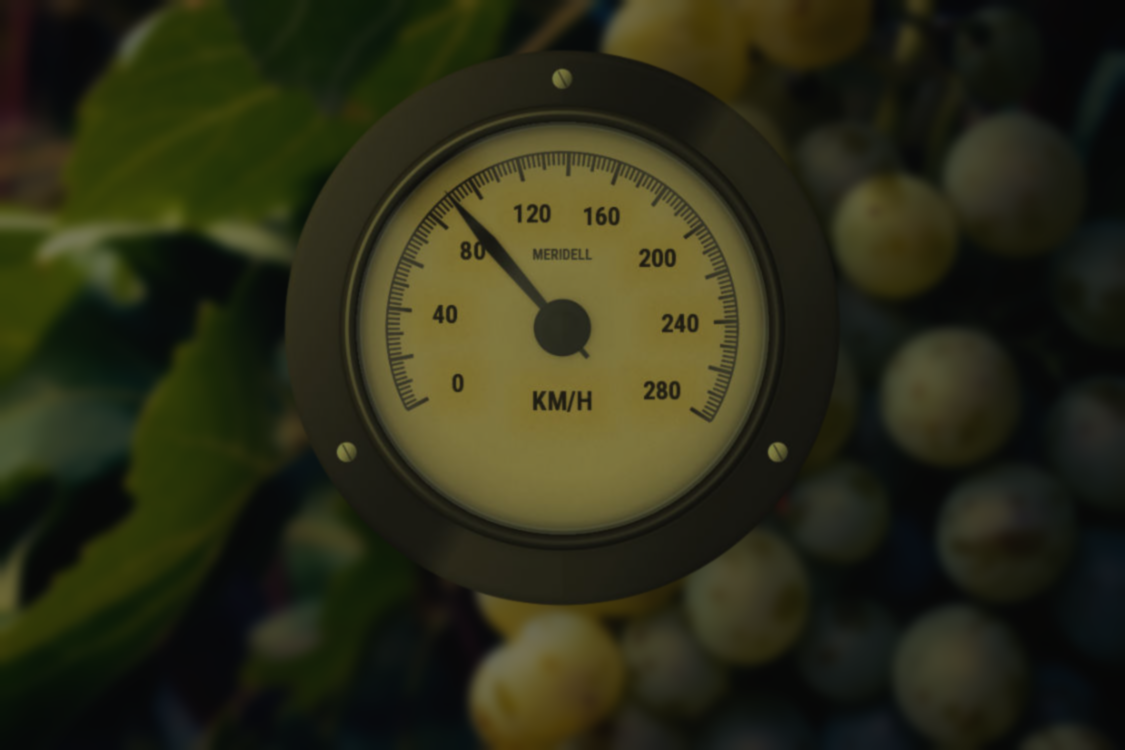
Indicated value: 90 km/h
